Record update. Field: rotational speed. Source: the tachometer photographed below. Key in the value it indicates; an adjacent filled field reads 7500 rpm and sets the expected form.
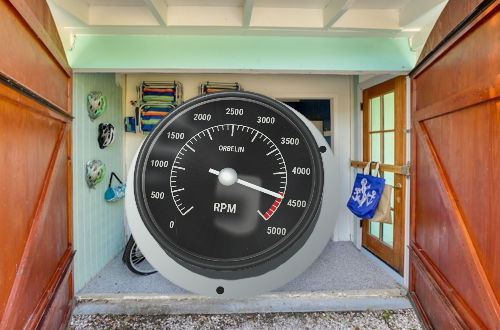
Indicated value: 4500 rpm
